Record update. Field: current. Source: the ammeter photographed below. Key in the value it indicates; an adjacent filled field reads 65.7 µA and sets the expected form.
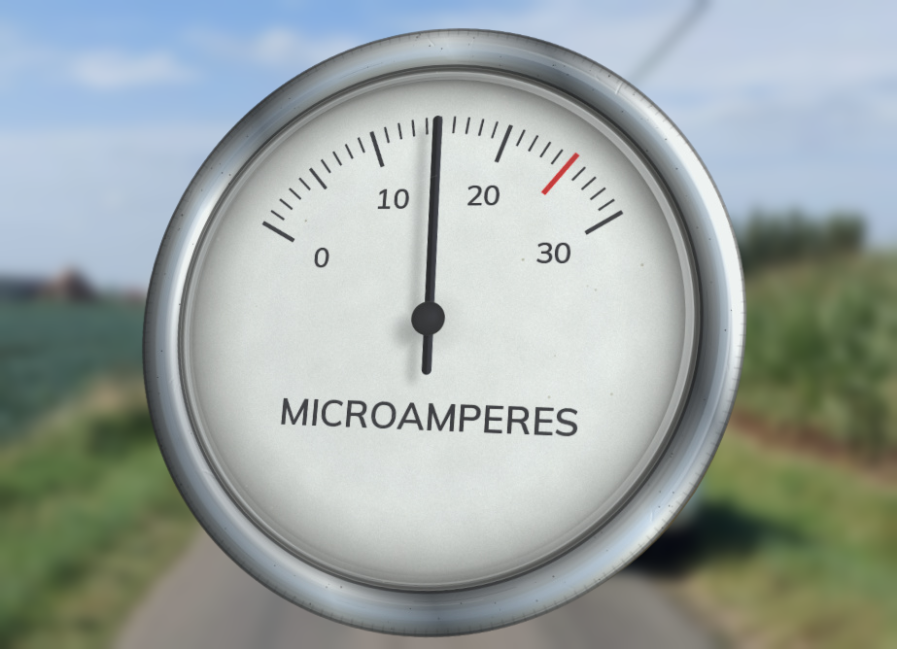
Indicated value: 15 µA
